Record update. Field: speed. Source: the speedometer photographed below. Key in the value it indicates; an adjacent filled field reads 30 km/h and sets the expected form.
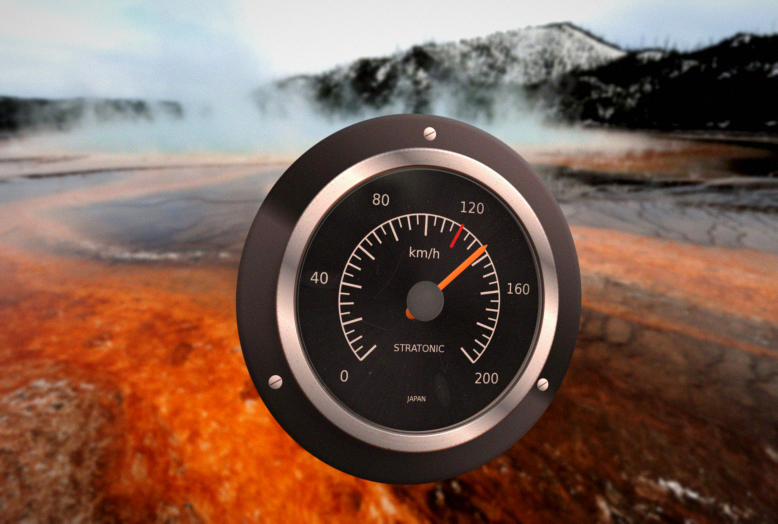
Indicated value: 135 km/h
